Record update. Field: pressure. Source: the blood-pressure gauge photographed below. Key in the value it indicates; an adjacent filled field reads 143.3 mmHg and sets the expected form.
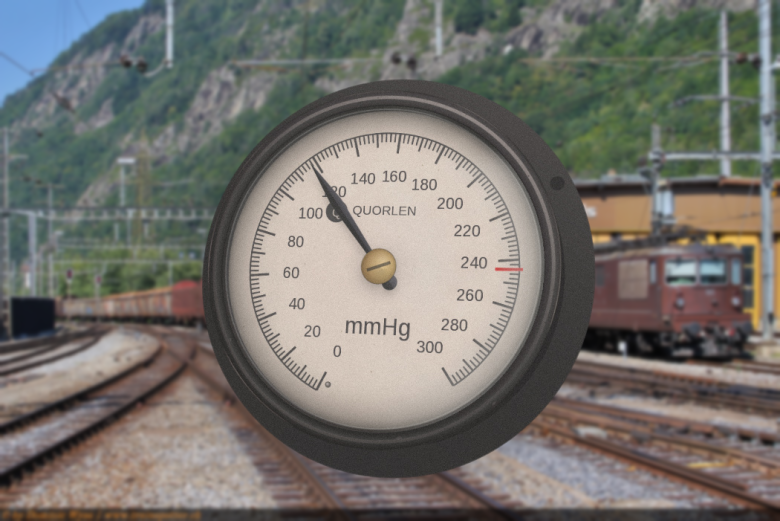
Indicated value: 118 mmHg
